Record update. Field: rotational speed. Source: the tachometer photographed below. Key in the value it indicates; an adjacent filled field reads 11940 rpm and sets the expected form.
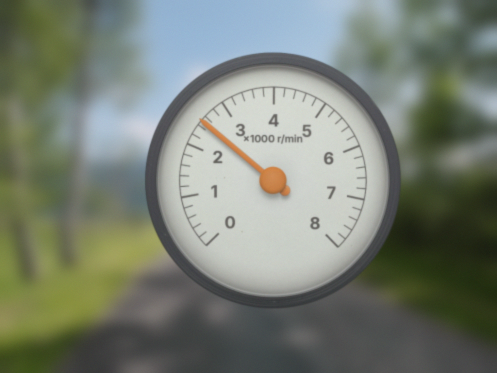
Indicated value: 2500 rpm
